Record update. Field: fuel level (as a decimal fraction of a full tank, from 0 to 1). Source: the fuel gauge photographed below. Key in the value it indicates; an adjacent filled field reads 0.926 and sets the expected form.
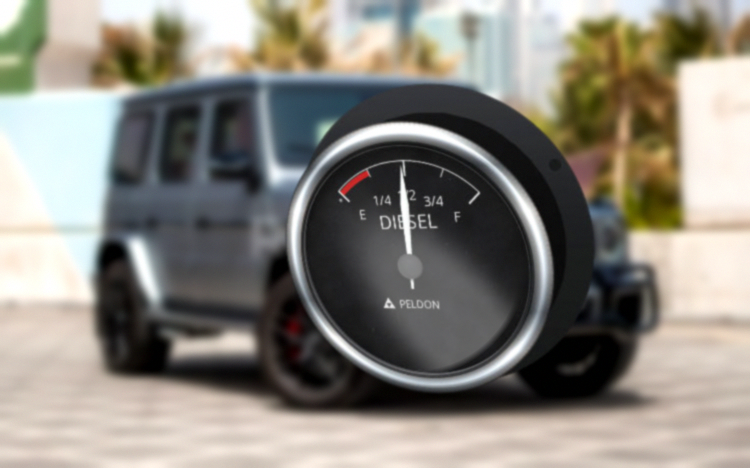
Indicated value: 0.5
